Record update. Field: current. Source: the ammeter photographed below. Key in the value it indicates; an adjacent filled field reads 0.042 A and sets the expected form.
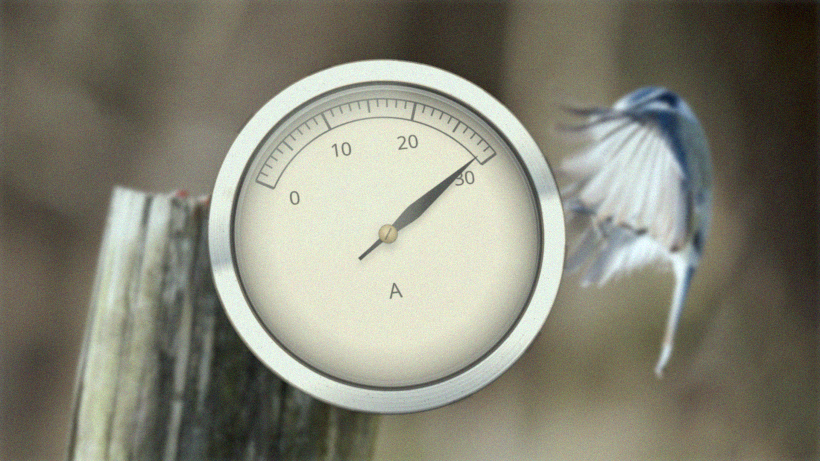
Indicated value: 29 A
